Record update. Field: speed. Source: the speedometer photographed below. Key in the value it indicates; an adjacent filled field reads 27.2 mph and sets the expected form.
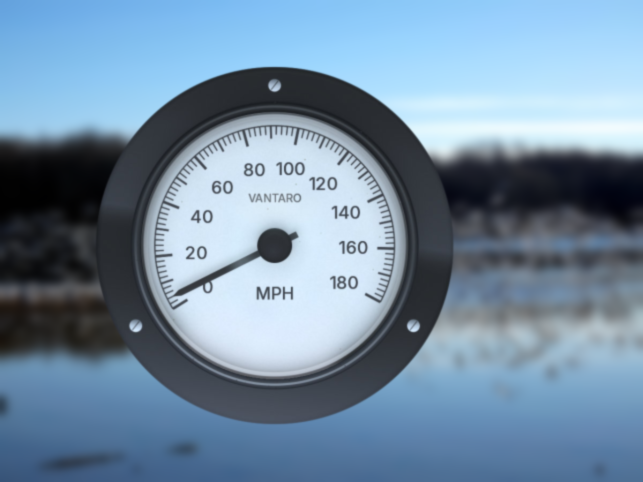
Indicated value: 4 mph
